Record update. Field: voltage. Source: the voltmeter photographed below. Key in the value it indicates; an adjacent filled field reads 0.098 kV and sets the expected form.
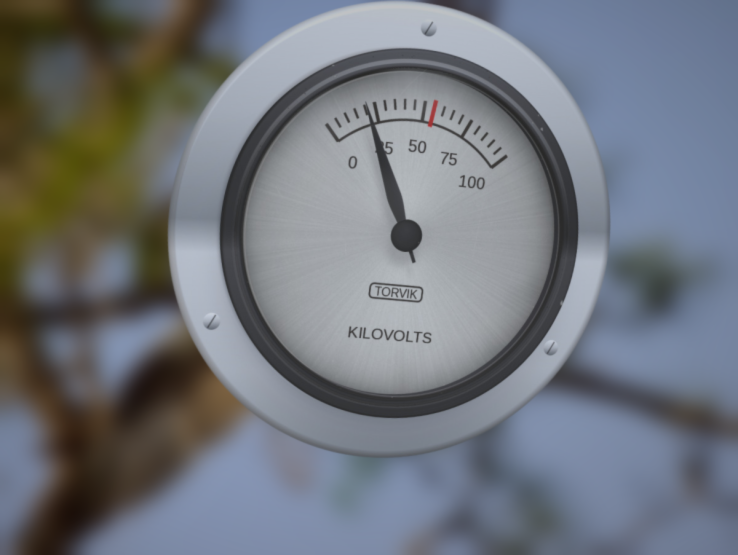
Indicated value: 20 kV
